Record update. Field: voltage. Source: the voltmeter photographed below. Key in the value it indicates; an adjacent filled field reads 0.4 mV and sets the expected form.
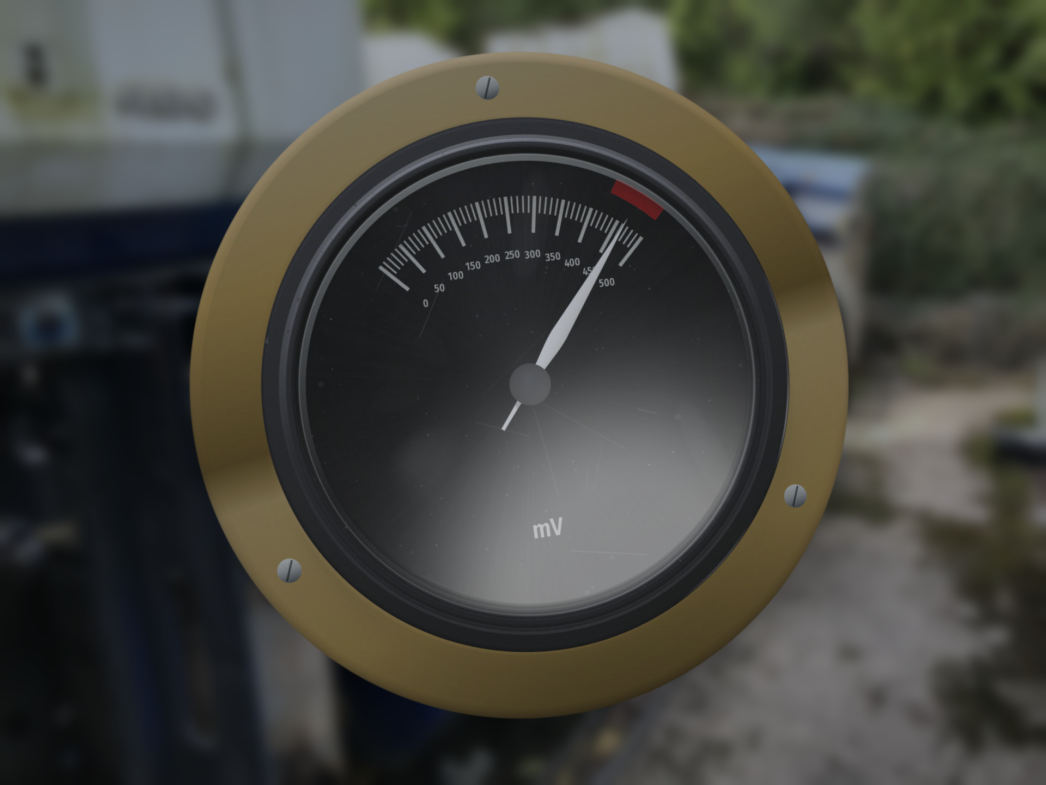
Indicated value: 460 mV
